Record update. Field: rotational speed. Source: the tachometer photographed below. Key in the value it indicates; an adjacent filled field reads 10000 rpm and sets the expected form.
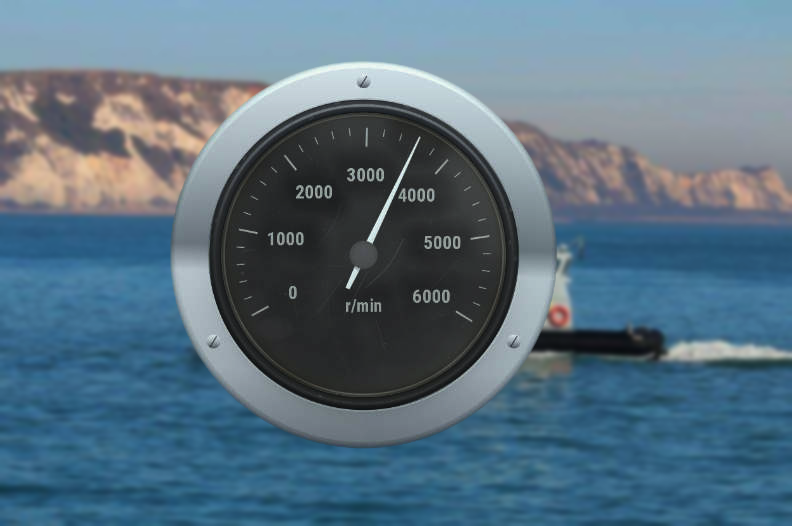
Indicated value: 3600 rpm
